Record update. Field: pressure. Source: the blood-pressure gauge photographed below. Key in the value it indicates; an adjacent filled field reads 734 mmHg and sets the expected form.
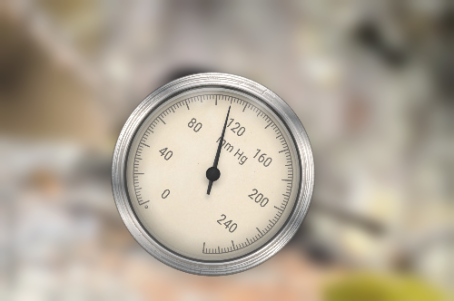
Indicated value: 110 mmHg
